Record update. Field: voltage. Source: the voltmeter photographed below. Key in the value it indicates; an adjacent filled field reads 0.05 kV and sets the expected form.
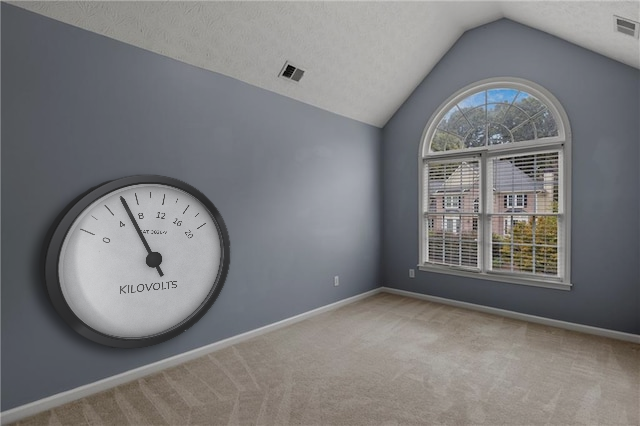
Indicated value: 6 kV
